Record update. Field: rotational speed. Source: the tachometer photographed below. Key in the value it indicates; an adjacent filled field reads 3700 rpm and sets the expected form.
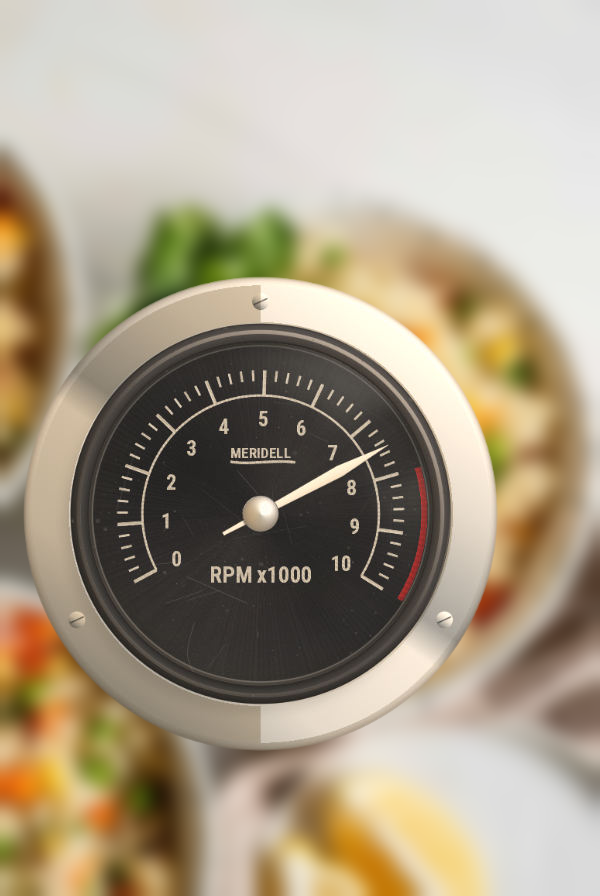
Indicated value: 7500 rpm
